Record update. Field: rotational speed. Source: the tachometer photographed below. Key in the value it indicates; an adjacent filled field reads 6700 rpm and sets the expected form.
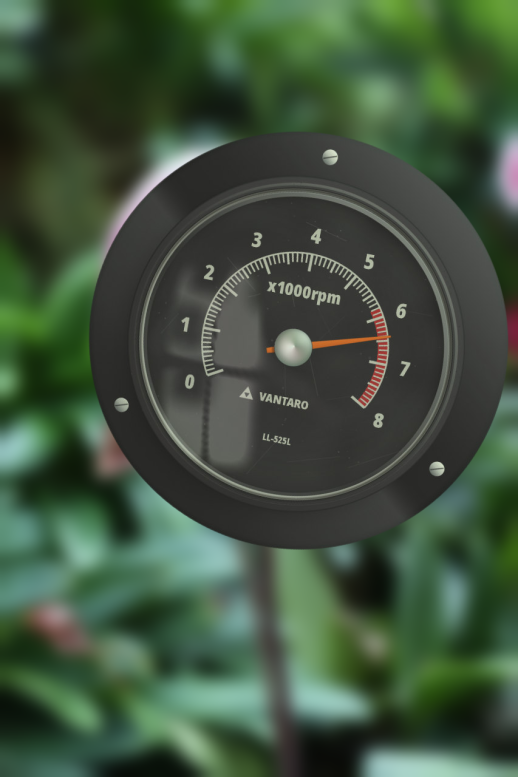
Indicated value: 6400 rpm
